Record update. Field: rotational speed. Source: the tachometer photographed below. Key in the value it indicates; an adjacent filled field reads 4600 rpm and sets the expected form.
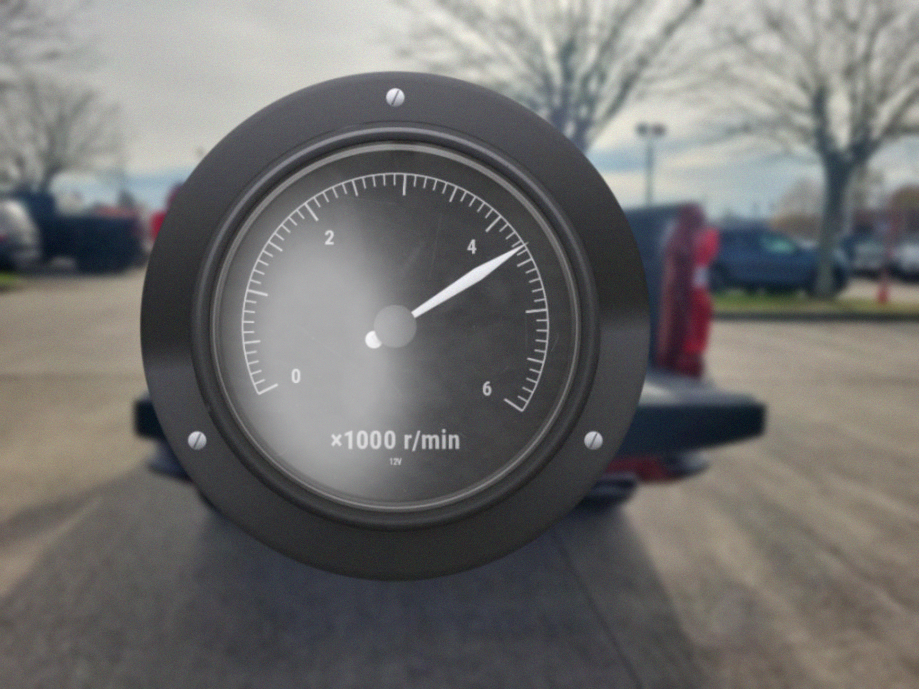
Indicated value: 4350 rpm
